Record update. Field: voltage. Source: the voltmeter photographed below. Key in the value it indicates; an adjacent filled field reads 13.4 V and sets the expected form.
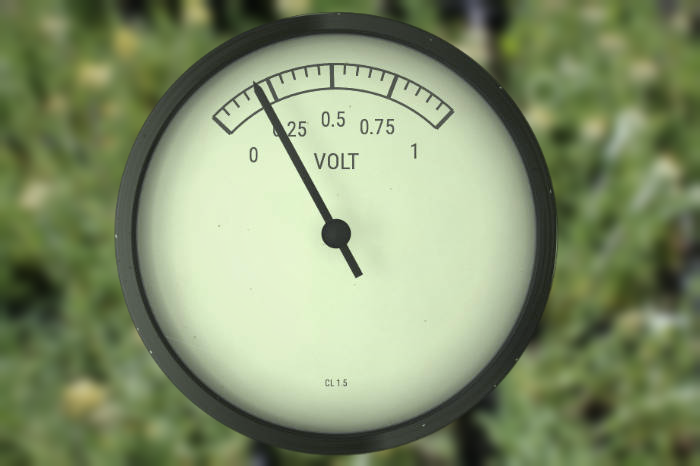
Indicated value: 0.2 V
